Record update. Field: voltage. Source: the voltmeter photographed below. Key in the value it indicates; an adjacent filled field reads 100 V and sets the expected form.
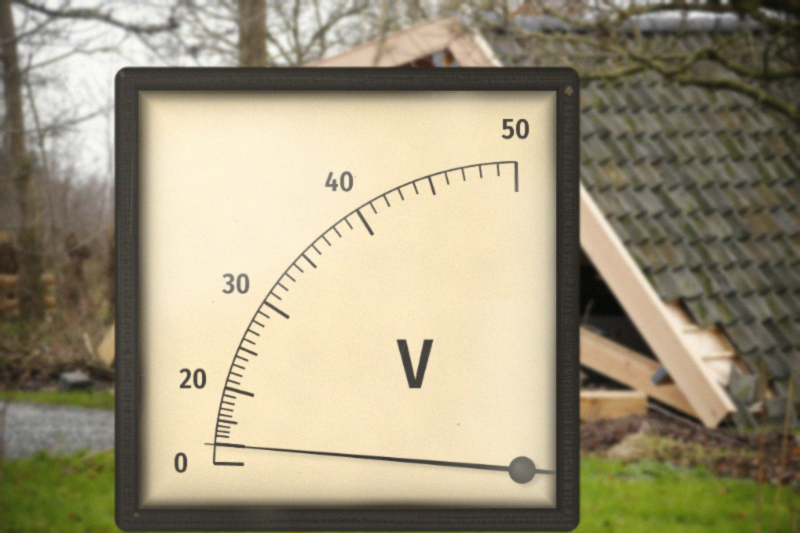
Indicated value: 10 V
